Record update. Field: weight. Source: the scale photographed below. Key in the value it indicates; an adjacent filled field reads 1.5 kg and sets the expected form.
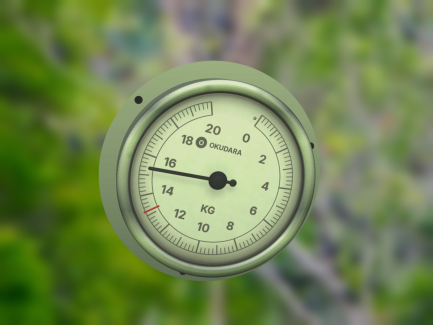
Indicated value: 15.4 kg
